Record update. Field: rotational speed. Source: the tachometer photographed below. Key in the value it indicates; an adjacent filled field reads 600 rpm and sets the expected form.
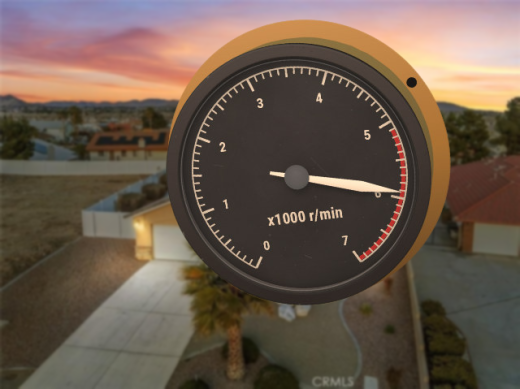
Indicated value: 5900 rpm
